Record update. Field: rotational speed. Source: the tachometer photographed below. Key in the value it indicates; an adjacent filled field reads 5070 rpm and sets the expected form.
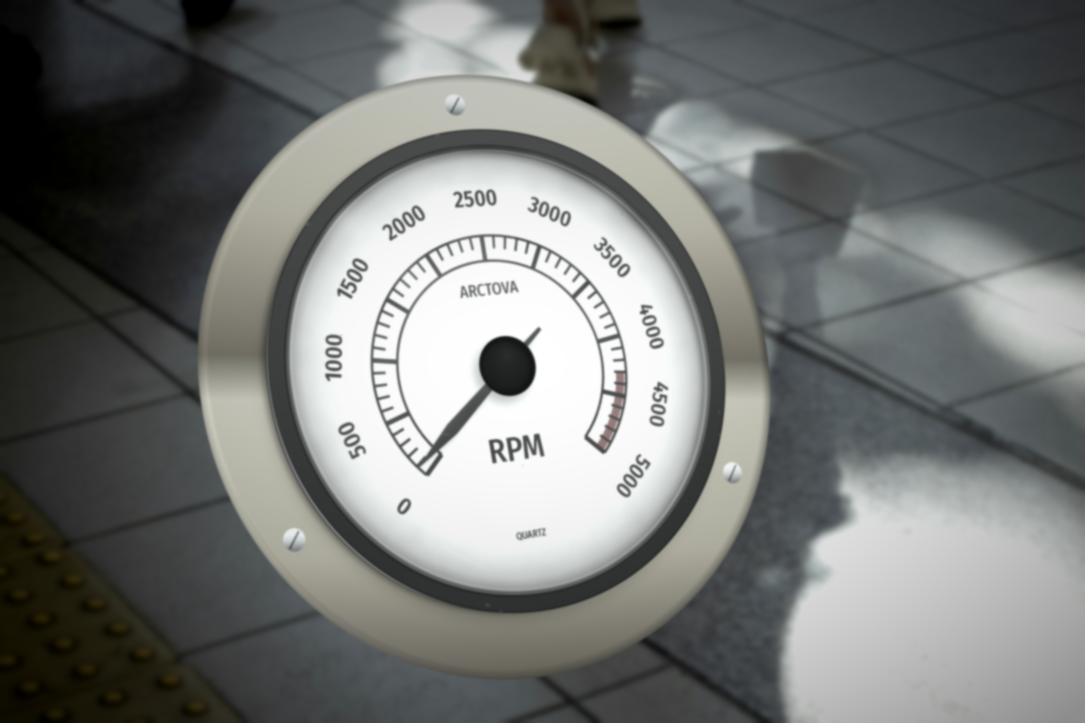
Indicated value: 100 rpm
